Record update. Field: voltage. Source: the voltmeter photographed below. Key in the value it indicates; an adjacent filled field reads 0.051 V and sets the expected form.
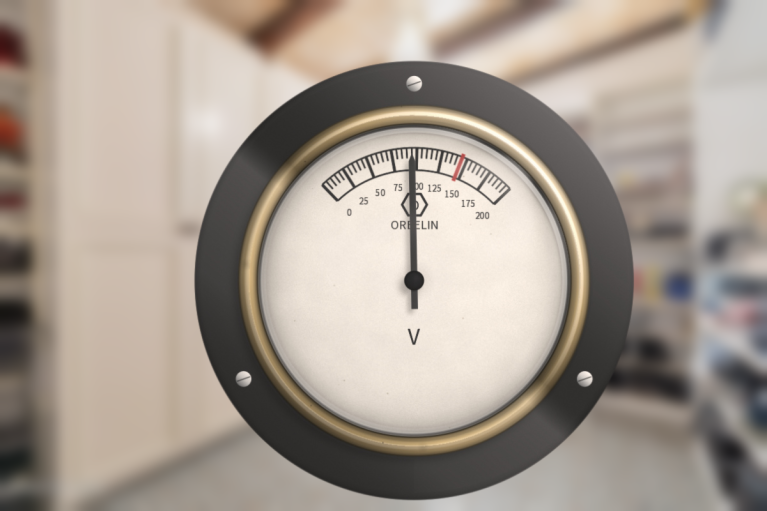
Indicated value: 95 V
